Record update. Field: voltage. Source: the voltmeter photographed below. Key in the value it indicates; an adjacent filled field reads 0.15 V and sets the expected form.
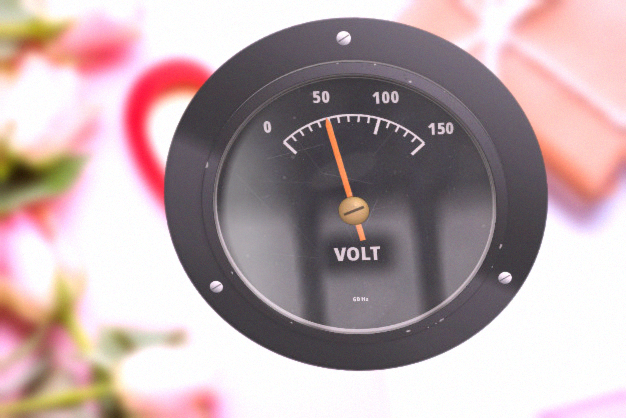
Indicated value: 50 V
